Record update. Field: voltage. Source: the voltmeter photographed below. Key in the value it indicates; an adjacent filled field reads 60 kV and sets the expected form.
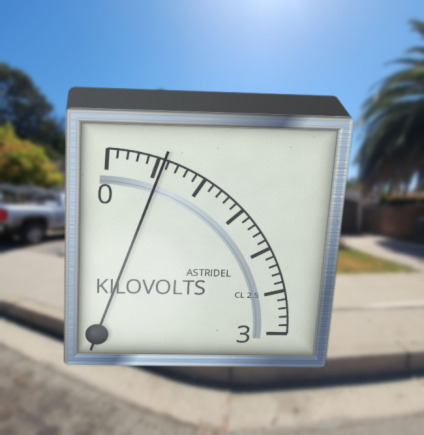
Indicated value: 0.55 kV
